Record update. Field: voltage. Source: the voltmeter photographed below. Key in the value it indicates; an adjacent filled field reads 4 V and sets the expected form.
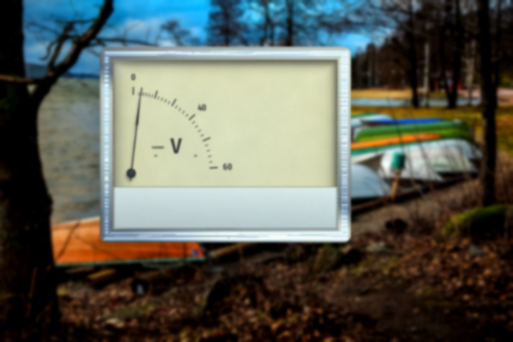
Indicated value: 10 V
